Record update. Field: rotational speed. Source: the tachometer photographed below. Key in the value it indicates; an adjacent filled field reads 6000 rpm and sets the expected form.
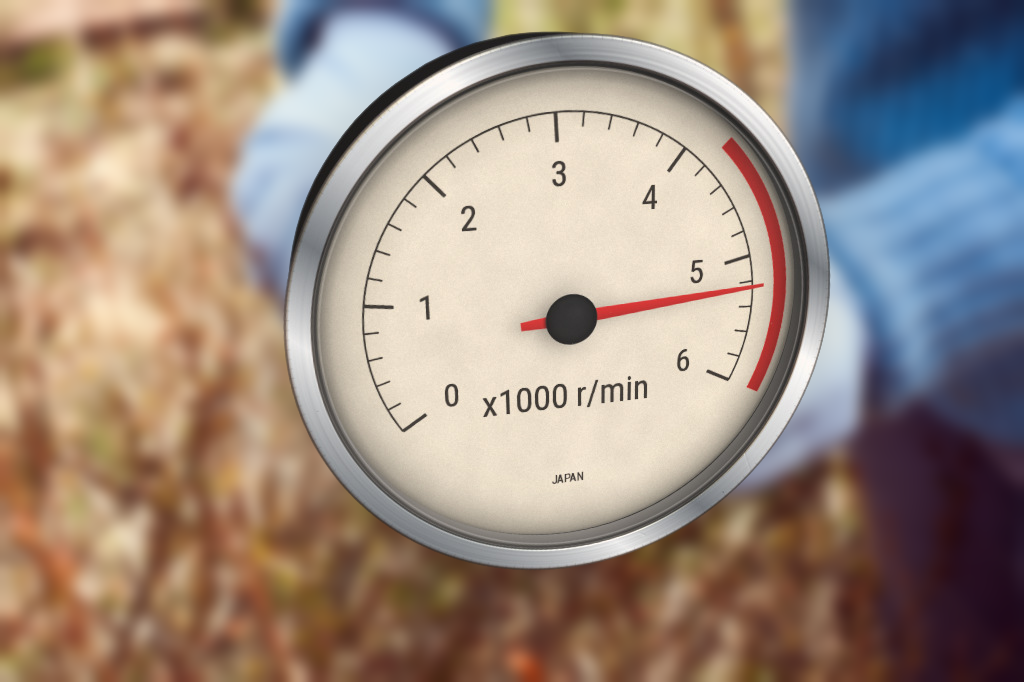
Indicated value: 5200 rpm
